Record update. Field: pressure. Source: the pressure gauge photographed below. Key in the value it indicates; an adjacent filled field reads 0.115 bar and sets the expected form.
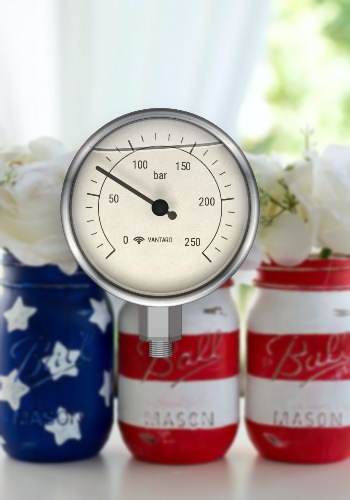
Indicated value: 70 bar
